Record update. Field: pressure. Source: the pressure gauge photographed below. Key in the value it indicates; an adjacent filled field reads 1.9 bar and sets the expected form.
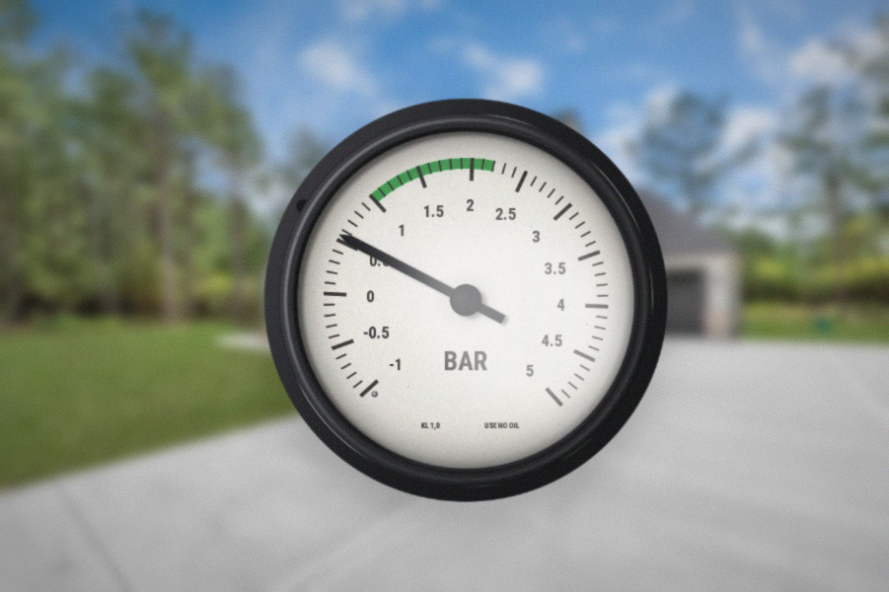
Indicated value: 0.55 bar
